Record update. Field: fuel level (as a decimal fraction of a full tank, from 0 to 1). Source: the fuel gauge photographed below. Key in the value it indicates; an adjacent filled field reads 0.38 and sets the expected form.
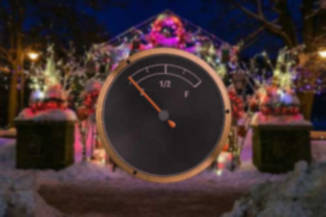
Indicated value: 0
